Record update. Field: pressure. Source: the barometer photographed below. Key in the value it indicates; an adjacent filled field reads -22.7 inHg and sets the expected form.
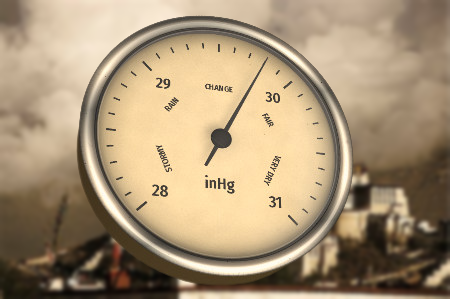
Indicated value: 29.8 inHg
